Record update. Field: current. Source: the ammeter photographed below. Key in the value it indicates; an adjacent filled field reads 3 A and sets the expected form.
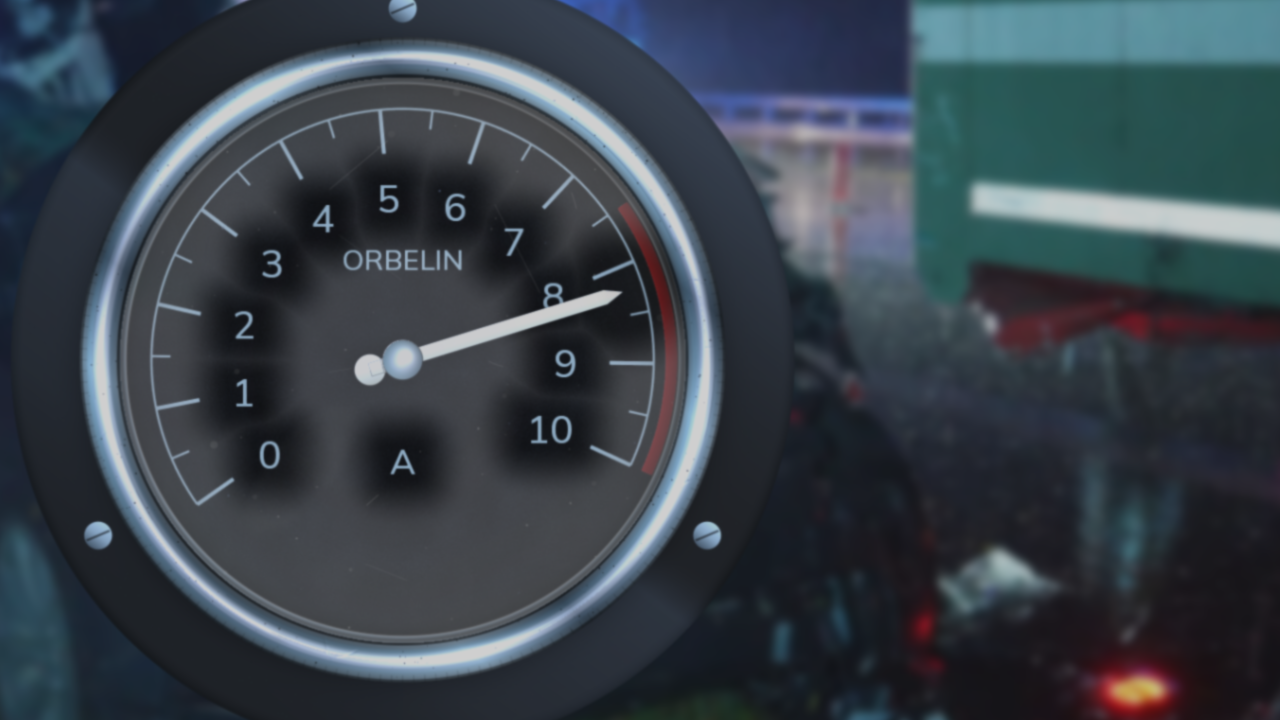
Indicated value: 8.25 A
